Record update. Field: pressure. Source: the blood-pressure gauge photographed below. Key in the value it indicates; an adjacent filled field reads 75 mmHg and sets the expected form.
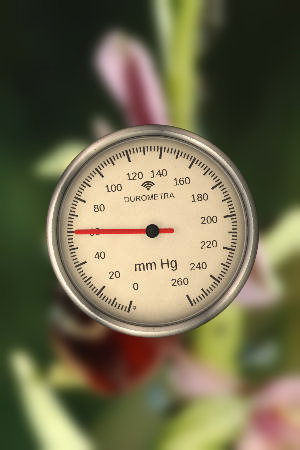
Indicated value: 60 mmHg
